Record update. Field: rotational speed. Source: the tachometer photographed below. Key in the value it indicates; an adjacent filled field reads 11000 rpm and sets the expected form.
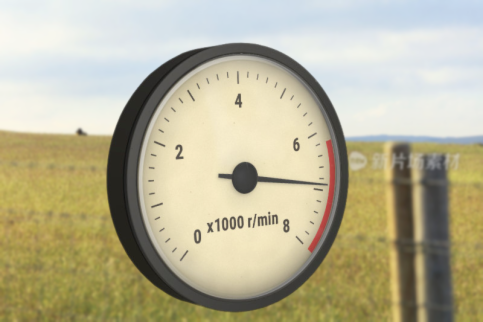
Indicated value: 6900 rpm
